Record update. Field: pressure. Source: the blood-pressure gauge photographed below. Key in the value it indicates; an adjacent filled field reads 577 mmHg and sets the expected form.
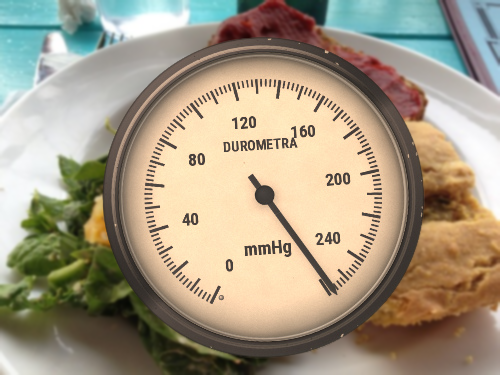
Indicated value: 258 mmHg
